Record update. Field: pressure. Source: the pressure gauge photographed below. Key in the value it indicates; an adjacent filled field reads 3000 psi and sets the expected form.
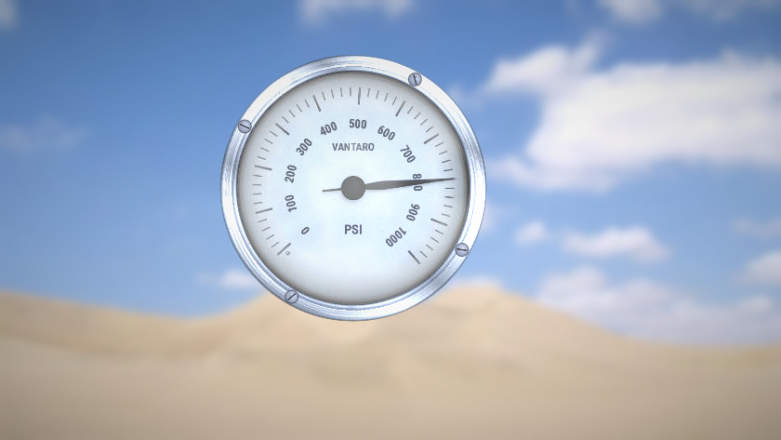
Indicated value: 800 psi
